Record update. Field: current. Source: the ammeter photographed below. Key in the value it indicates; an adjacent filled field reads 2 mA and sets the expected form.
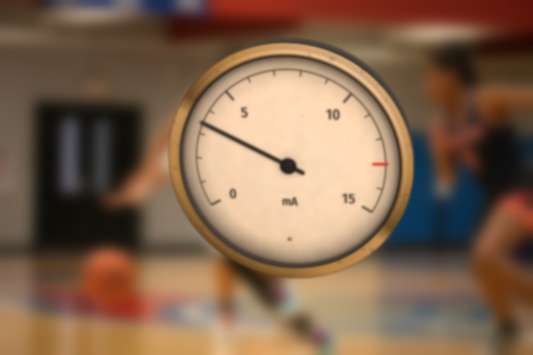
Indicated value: 3.5 mA
